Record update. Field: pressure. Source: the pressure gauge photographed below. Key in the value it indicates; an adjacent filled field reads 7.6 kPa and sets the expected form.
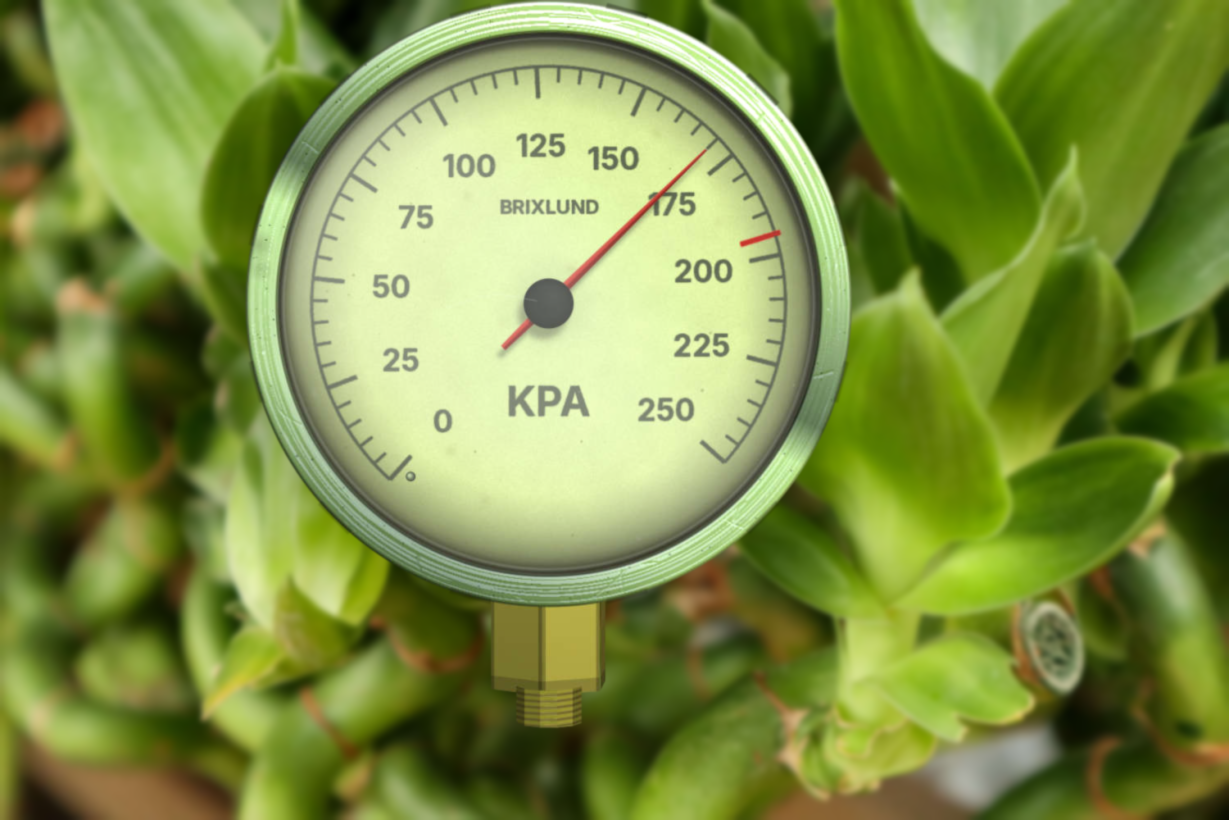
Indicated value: 170 kPa
